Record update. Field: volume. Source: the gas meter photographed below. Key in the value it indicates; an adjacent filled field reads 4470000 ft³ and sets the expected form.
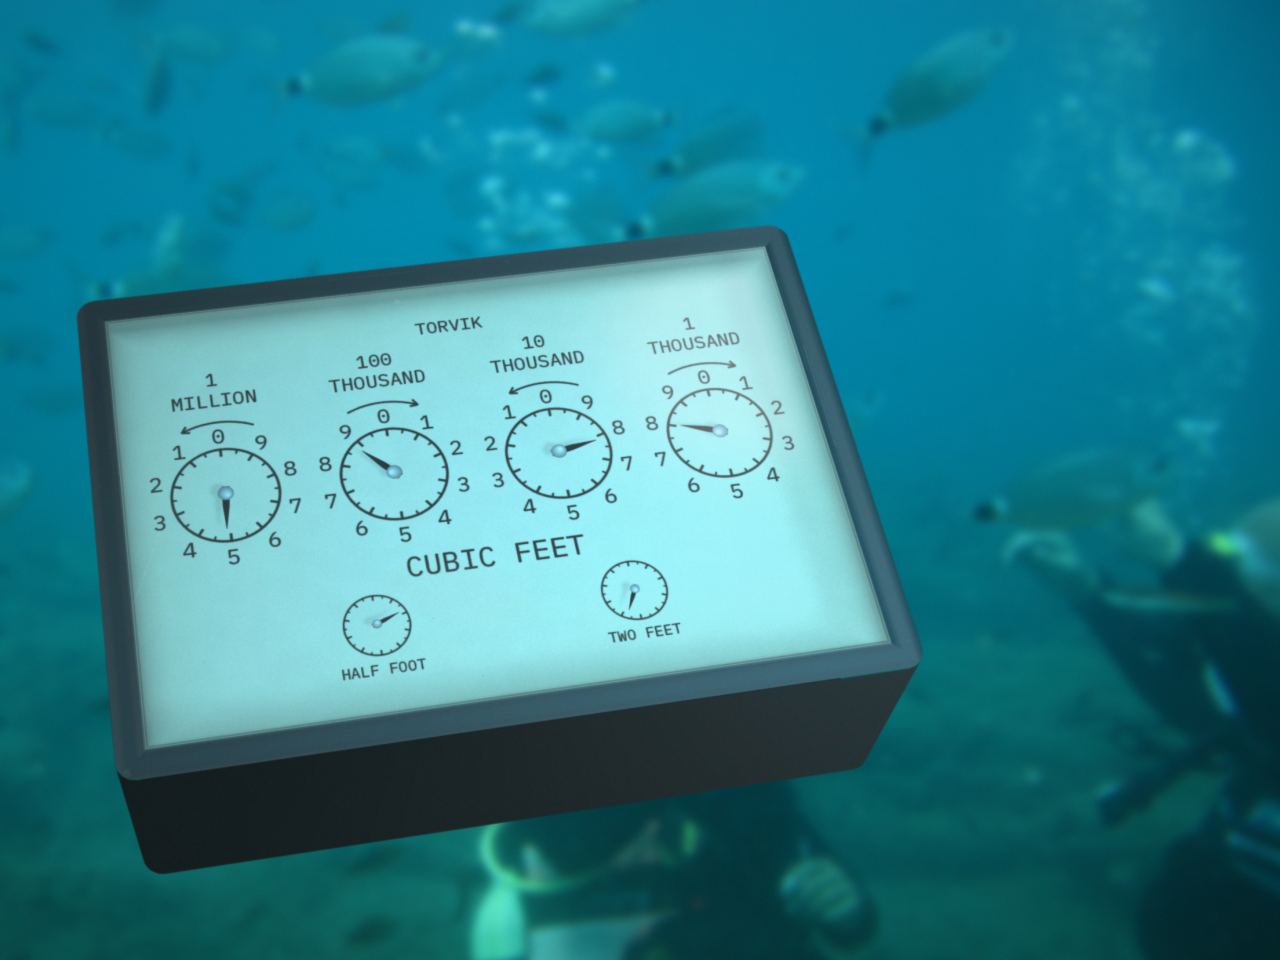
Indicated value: 487800 ft³
